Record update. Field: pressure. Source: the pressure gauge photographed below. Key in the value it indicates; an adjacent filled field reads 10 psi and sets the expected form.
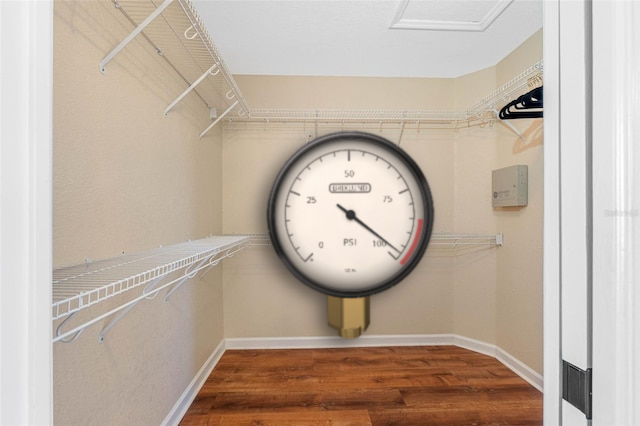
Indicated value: 97.5 psi
